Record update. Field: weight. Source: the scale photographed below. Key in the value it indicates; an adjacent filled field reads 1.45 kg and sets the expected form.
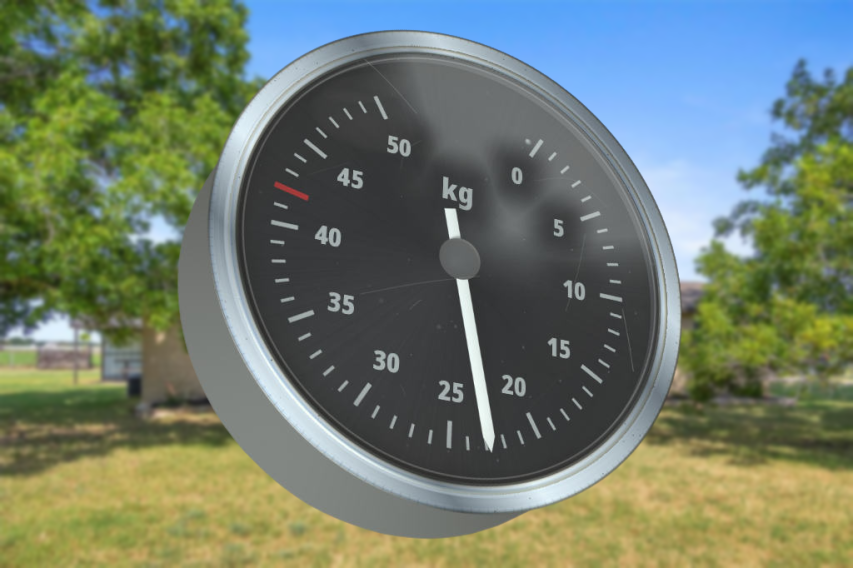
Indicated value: 23 kg
